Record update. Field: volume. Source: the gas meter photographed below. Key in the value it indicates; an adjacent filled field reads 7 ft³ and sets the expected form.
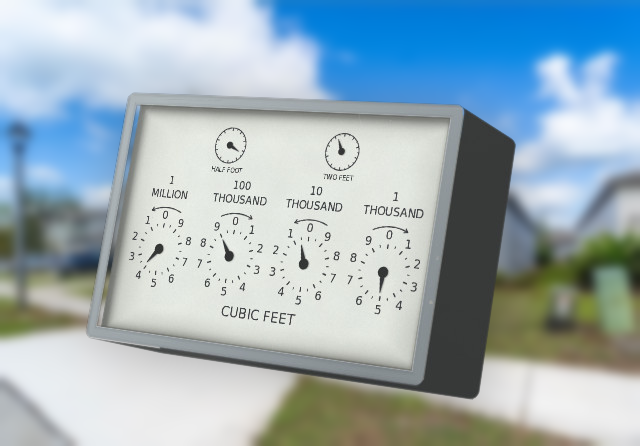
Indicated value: 390500 ft³
